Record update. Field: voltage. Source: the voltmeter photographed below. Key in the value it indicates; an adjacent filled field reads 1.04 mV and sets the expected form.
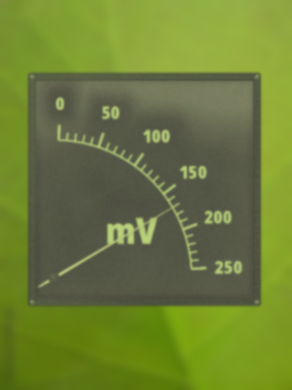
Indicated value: 170 mV
